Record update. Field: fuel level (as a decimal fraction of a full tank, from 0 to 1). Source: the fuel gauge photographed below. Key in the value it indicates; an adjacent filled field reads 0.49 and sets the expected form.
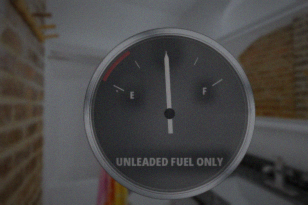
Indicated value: 0.5
